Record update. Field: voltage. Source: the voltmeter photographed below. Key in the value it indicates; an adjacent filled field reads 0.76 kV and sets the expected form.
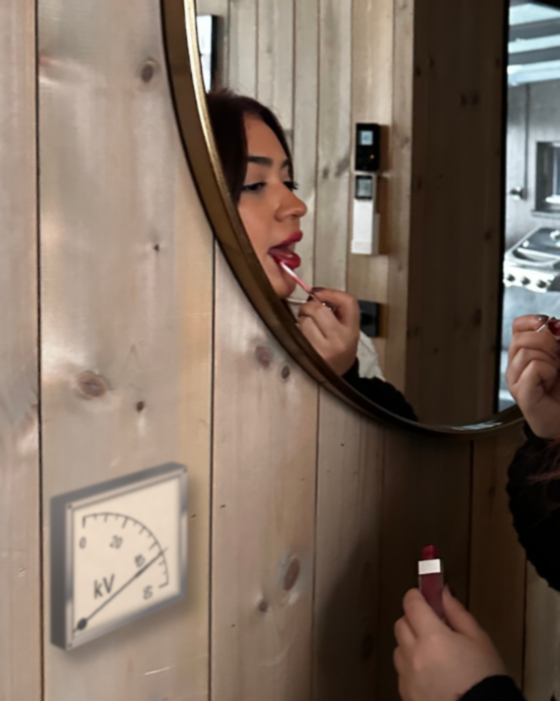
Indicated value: 45 kV
